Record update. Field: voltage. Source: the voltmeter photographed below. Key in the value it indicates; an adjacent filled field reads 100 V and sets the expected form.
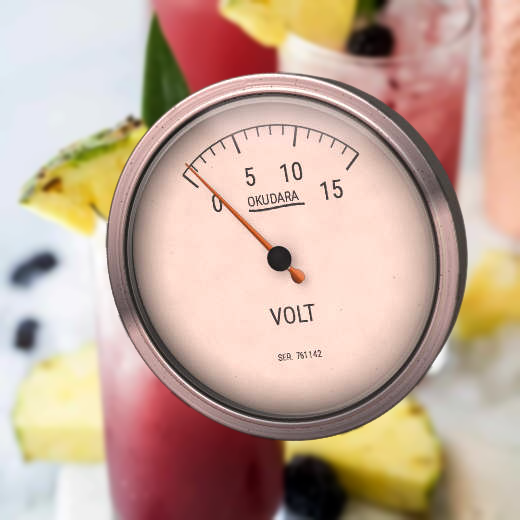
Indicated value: 1 V
